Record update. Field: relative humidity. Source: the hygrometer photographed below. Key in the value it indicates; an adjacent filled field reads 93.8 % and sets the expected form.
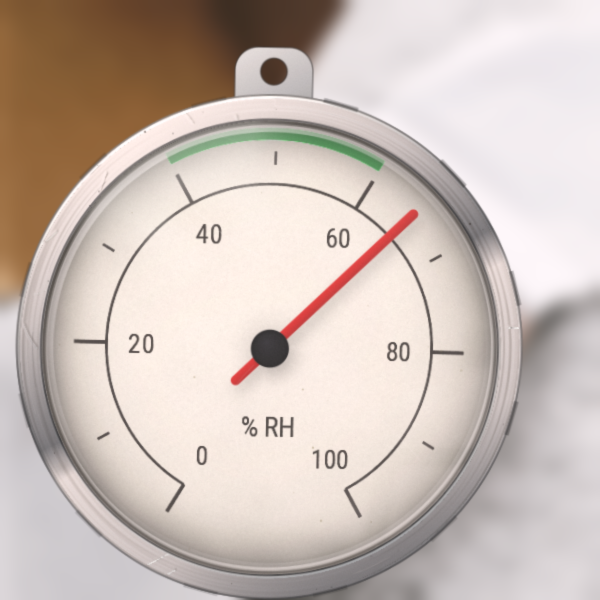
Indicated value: 65 %
